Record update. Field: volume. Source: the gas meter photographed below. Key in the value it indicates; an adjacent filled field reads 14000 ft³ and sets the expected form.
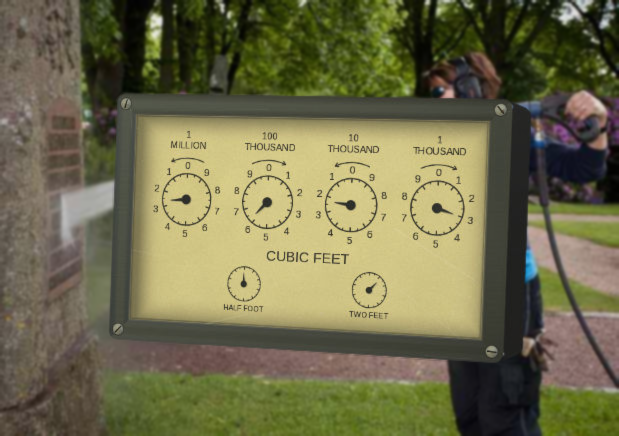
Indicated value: 262300 ft³
